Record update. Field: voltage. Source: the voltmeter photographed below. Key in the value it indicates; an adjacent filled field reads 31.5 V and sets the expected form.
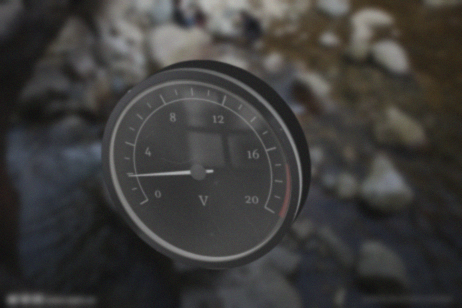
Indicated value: 2 V
